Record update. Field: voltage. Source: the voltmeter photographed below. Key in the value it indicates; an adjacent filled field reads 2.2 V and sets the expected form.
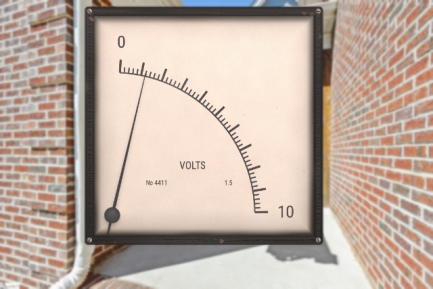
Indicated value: 1.2 V
